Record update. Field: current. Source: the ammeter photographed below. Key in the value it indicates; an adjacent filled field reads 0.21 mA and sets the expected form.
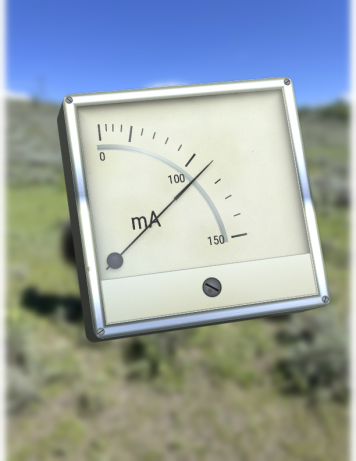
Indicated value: 110 mA
